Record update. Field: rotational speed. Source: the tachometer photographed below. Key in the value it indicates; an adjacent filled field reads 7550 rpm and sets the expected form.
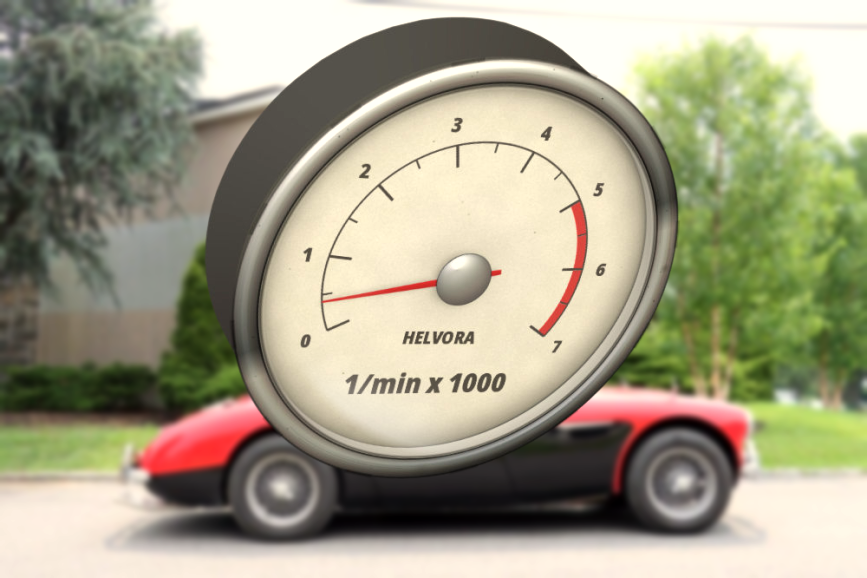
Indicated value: 500 rpm
